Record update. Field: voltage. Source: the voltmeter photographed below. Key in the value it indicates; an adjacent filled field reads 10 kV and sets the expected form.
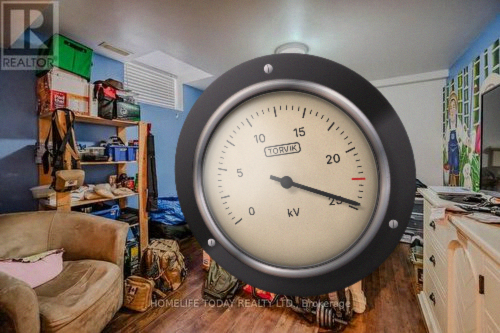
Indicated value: 24.5 kV
